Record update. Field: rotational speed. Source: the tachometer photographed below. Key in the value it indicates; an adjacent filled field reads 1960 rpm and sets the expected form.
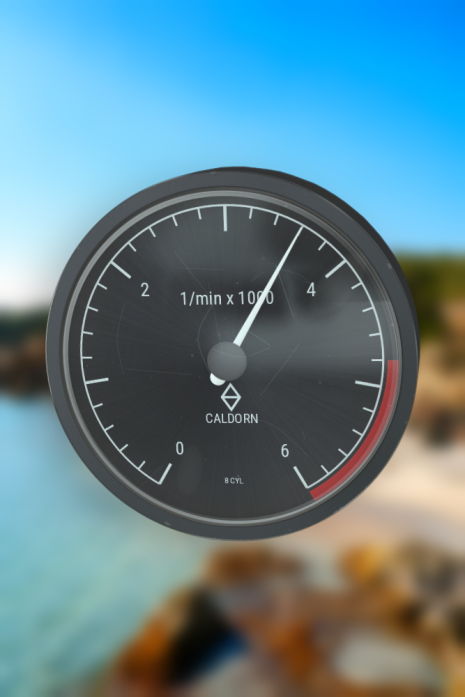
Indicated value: 3600 rpm
